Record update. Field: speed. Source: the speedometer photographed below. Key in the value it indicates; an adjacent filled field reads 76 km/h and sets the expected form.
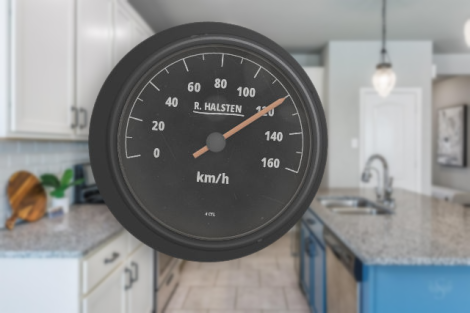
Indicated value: 120 km/h
